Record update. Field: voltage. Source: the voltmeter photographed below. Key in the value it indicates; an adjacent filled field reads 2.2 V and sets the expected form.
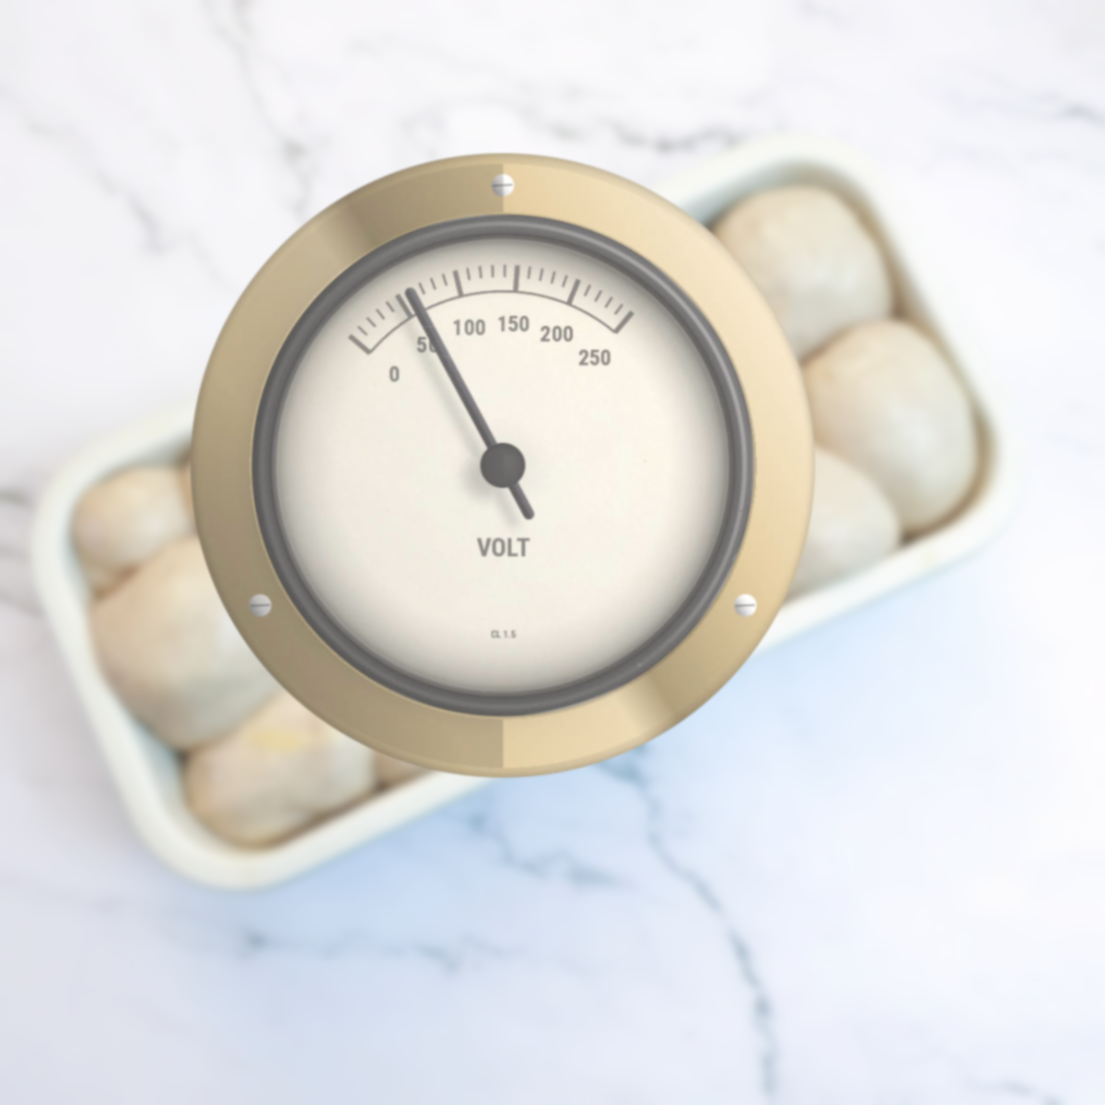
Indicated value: 60 V
